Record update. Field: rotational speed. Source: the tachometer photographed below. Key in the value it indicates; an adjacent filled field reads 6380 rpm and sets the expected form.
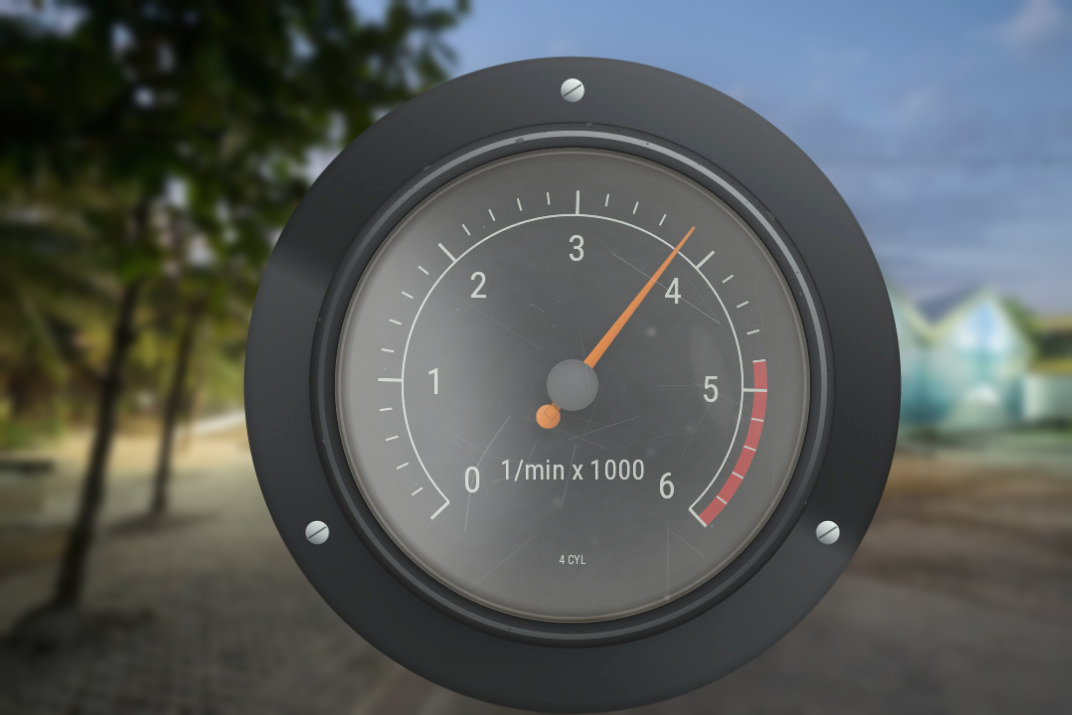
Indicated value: 3800 rpm
